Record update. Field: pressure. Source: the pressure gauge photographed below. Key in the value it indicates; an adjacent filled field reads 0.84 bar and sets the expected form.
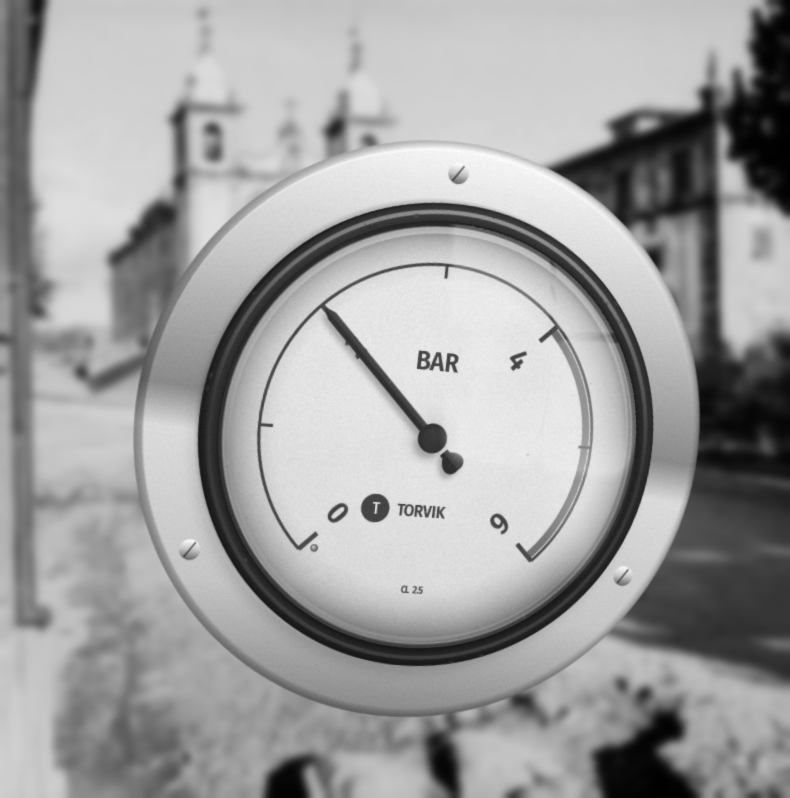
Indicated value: 2 bar
